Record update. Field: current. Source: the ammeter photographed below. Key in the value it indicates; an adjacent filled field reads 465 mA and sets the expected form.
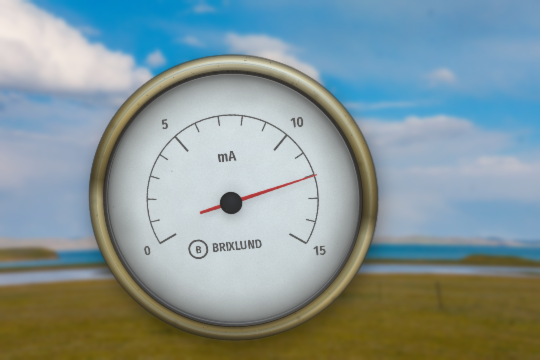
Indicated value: 12 mA
